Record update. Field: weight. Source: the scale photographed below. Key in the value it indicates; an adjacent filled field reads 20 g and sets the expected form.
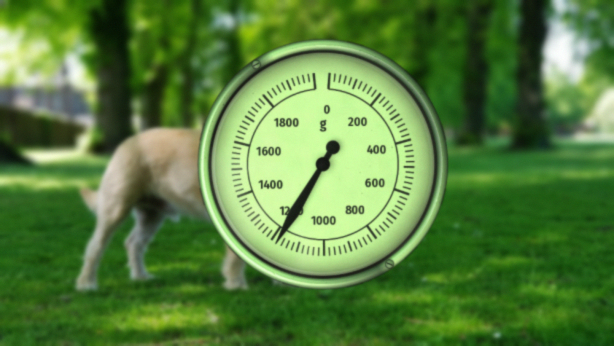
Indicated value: 1180 g
